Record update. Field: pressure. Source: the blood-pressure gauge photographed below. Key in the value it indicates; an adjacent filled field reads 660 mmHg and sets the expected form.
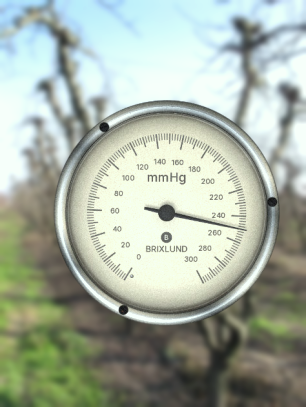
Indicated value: 250 mmHg
